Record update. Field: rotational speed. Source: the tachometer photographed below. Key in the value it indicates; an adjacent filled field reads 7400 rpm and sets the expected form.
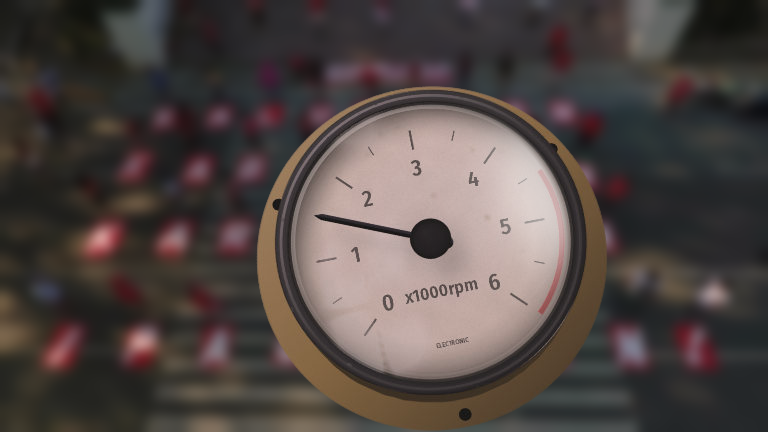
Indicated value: 1500 rpm
